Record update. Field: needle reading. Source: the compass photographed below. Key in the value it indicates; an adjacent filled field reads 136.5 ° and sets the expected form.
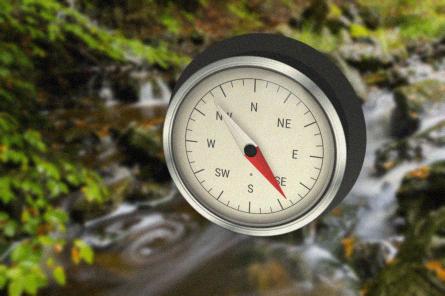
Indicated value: 140 °
